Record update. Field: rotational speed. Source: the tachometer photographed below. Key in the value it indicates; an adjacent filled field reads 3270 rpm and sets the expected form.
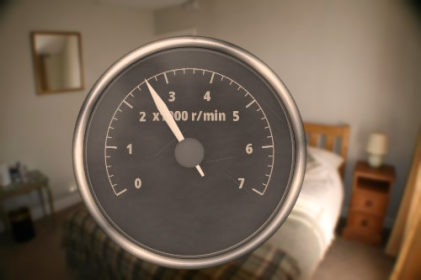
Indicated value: 2600 rpm
